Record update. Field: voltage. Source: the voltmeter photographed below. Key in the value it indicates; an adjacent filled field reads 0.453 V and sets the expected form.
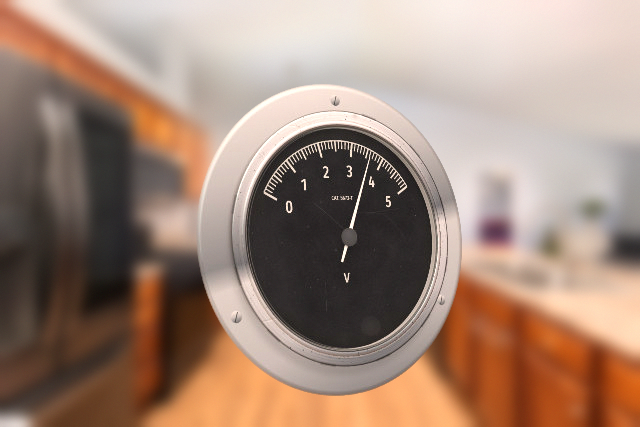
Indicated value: 3.5 V
